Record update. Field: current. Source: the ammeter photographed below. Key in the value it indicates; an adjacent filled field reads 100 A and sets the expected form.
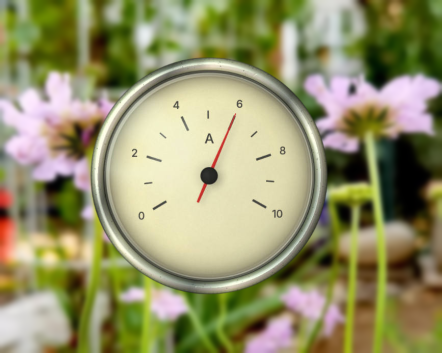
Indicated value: 6 A
